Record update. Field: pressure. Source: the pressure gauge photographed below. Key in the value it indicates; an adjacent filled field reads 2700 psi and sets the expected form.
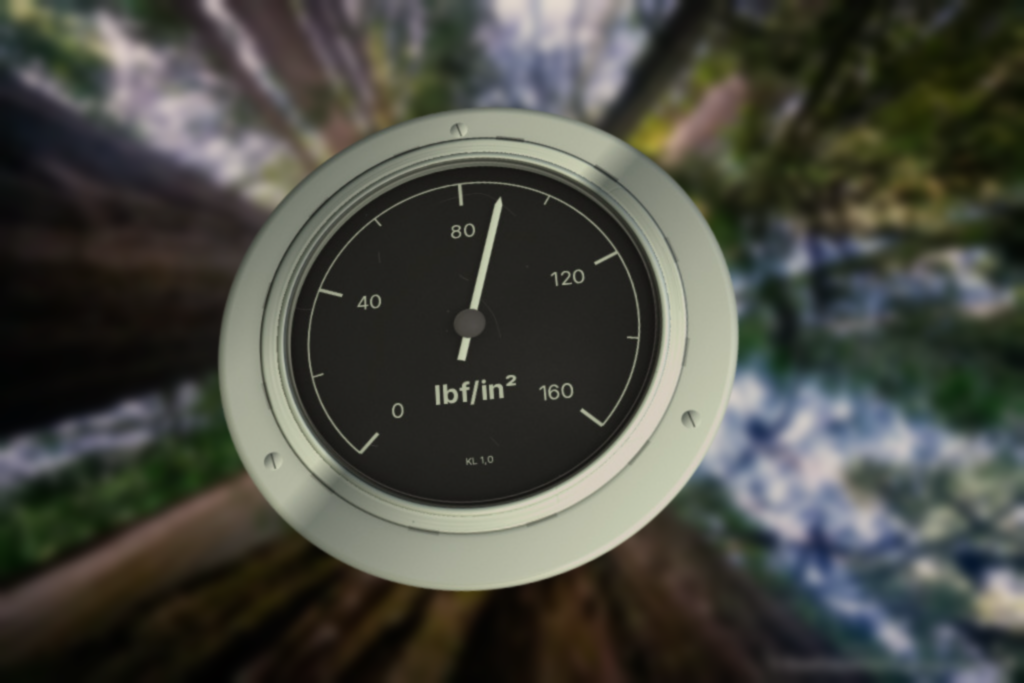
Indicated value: 90 psi
